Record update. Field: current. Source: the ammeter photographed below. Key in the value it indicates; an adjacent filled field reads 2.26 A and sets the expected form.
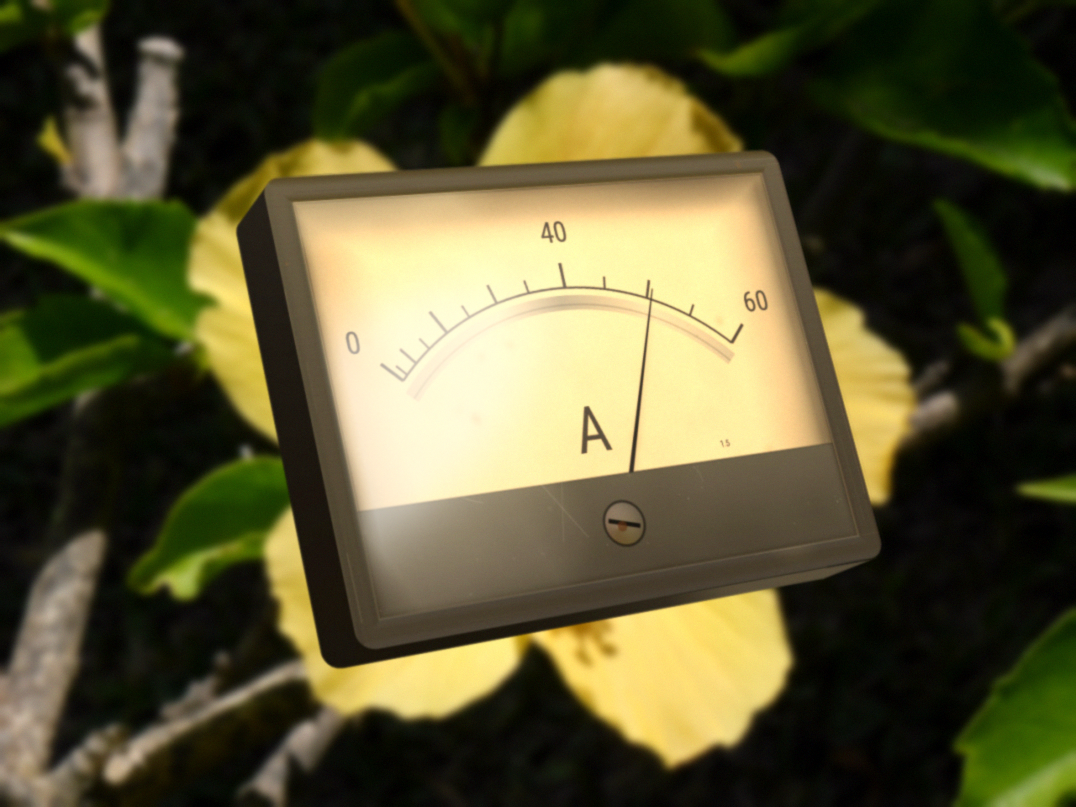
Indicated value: 50 A
